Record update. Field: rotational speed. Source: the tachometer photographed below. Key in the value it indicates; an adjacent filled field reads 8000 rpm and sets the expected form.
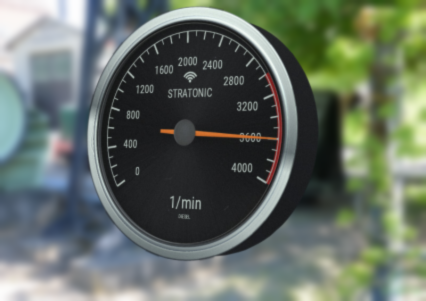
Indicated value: 3600 rpm
